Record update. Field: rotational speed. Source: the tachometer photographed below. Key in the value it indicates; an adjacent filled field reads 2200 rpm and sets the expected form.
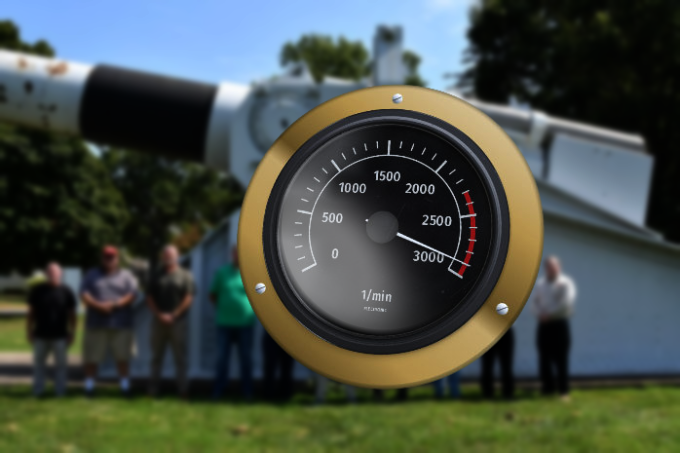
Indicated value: 2900 rpm
